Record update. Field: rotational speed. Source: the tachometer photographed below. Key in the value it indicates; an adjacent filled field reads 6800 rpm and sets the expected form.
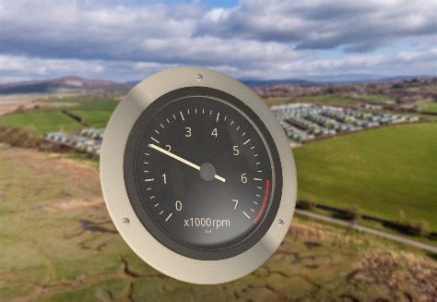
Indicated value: 1800 rpm
